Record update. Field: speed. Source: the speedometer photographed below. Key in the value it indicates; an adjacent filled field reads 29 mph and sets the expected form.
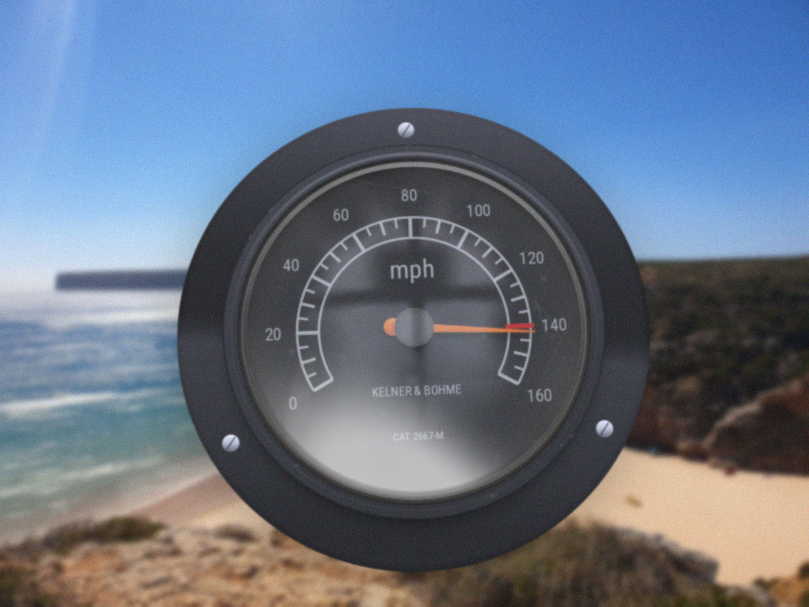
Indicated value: 142.5 mph
